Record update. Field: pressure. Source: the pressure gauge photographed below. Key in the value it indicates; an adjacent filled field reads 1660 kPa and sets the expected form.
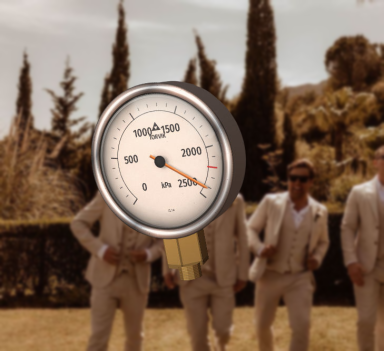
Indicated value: 2400 kPa
